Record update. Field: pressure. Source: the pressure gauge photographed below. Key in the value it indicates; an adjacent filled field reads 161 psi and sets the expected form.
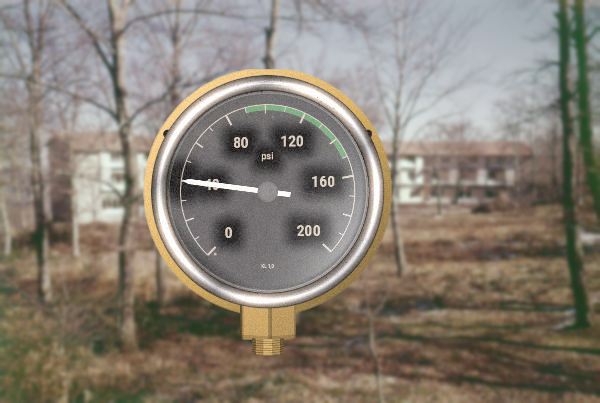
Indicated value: 40 psi
